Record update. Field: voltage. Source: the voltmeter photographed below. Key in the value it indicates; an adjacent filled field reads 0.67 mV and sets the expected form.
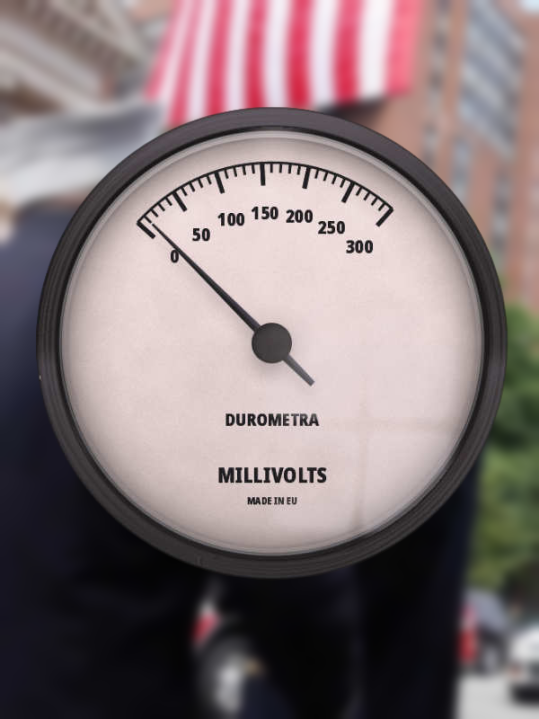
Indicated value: 10 mV
